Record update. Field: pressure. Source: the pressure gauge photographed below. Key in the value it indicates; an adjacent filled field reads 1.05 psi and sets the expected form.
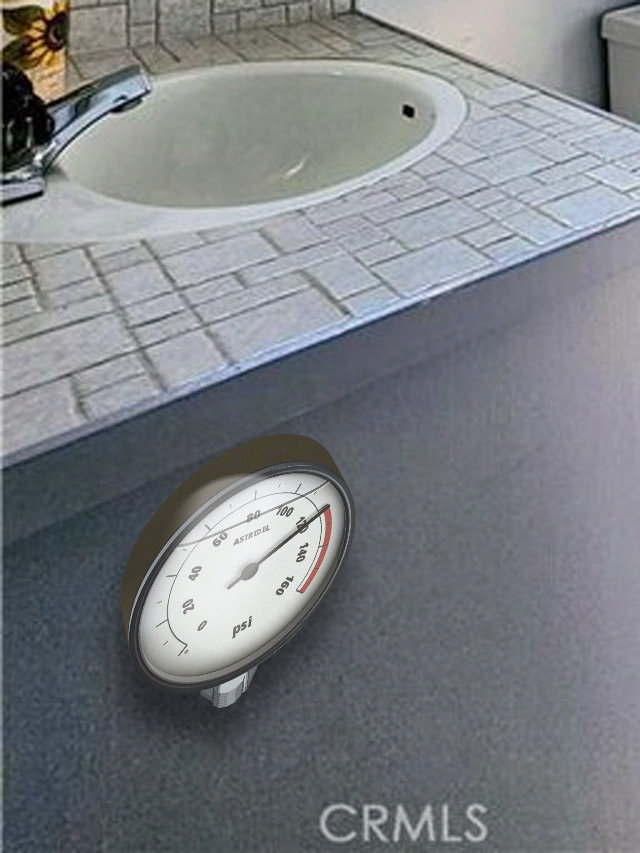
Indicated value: 120 psi
